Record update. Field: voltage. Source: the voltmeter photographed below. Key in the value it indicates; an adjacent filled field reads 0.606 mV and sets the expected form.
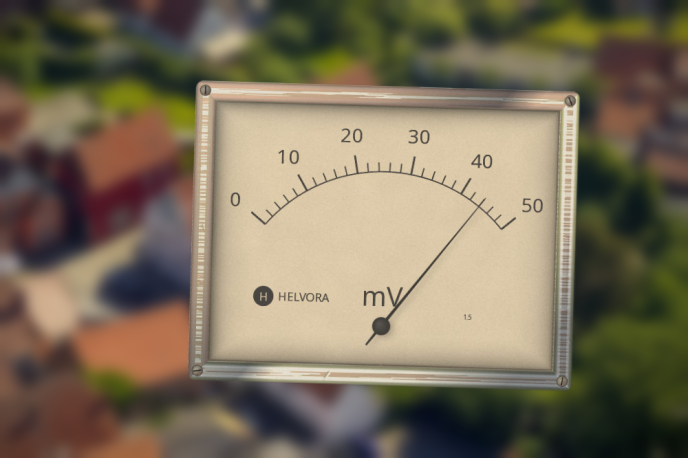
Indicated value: 44 mV
